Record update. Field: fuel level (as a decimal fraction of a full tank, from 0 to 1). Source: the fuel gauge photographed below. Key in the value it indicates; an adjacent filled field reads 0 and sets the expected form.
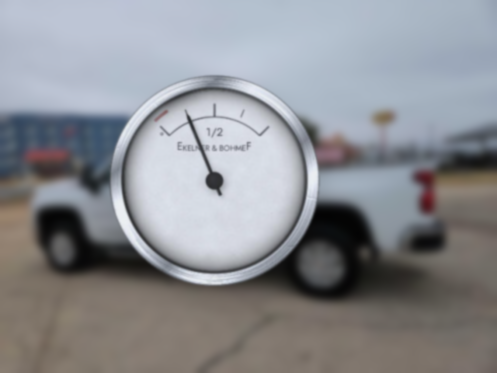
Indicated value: 0.25
